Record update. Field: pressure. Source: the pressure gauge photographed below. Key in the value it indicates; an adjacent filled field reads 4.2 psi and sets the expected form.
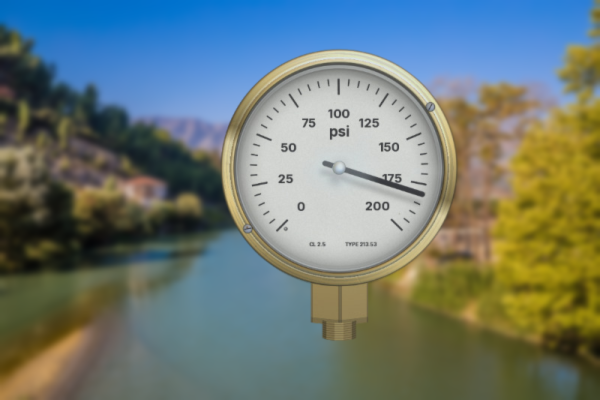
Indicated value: 180 psi
